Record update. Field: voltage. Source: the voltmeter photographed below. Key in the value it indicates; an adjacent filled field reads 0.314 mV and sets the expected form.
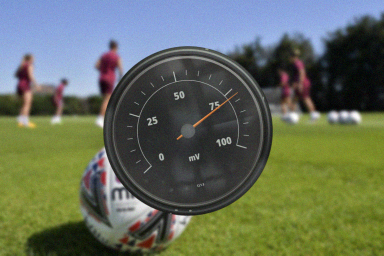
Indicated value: 77.5 mV
